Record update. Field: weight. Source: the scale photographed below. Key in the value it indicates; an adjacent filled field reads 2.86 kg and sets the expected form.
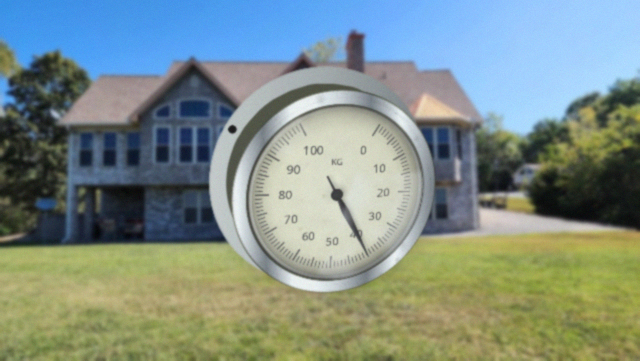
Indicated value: 40 kg
